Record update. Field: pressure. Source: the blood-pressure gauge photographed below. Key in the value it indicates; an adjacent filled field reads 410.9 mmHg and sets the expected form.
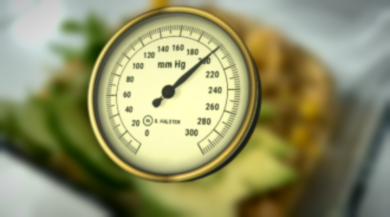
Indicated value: 200 mmHg
